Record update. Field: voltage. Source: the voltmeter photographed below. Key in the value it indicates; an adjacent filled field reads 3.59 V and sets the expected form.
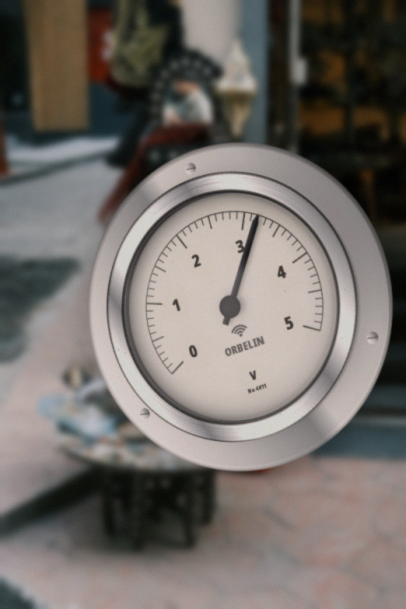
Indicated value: 3.2 V
